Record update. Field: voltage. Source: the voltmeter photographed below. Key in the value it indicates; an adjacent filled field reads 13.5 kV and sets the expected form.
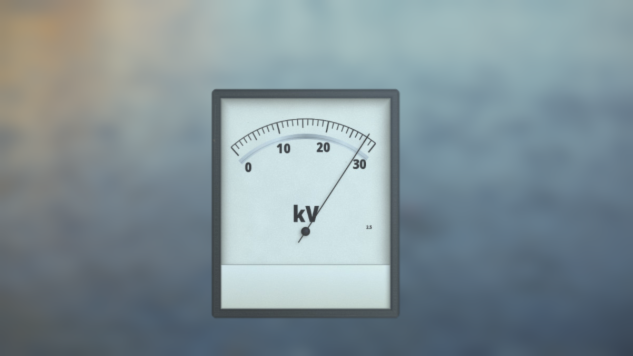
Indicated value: 28 kV
